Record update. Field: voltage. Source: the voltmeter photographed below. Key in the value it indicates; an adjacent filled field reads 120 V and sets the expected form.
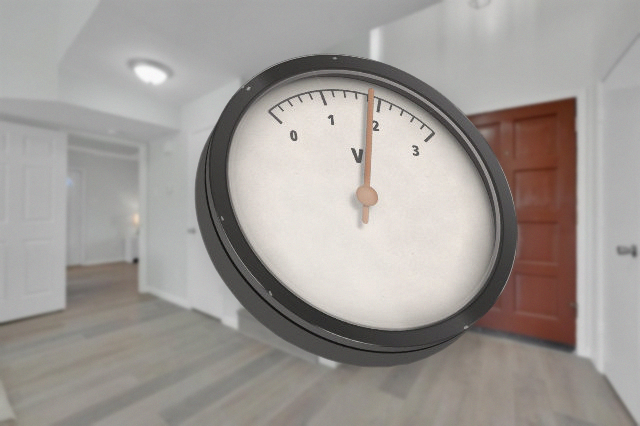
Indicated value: 1.8 V
